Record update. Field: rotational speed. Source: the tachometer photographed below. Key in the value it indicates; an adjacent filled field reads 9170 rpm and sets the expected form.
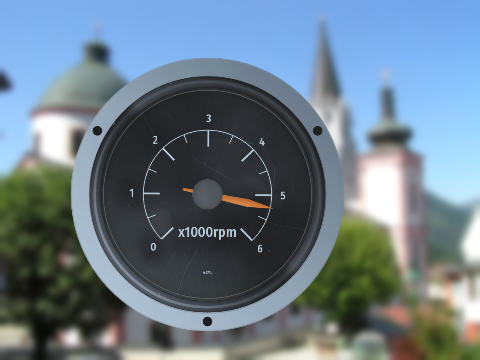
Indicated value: 5250 rpm
